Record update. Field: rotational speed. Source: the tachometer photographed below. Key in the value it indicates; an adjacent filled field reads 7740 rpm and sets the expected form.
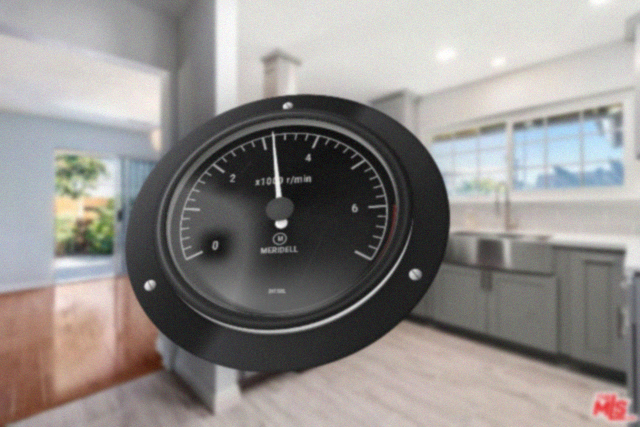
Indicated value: 3200 rpm
